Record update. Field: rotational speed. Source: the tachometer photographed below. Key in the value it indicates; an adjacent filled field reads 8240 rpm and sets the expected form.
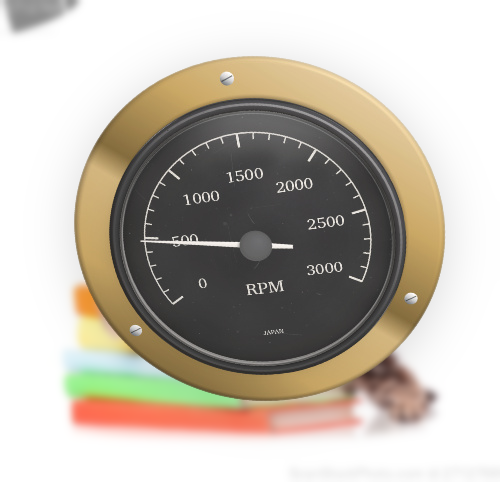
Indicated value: 500 rpm
